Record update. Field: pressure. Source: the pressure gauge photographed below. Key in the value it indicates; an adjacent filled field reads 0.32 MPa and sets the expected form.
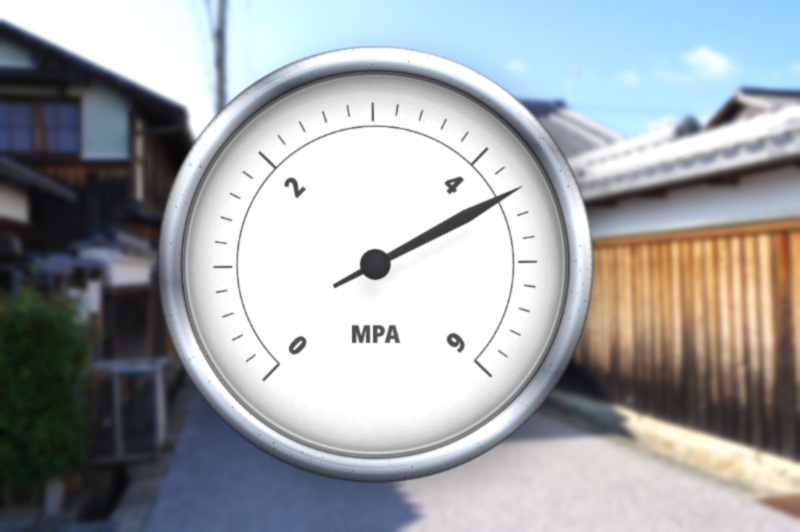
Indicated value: 4.4 MPa
